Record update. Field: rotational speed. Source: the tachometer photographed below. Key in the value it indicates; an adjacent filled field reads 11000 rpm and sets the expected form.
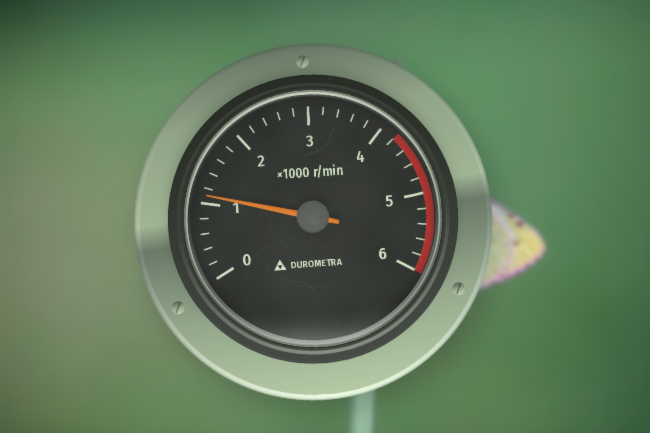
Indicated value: 1100 rpm
